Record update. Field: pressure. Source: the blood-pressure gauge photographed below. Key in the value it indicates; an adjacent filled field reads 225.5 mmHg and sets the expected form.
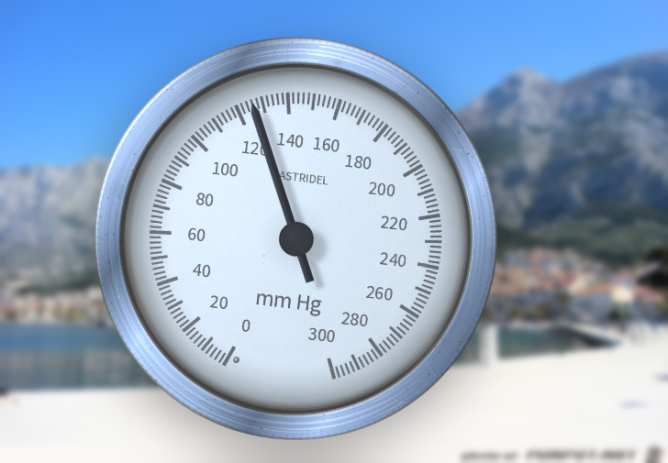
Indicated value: 126 mmHg
